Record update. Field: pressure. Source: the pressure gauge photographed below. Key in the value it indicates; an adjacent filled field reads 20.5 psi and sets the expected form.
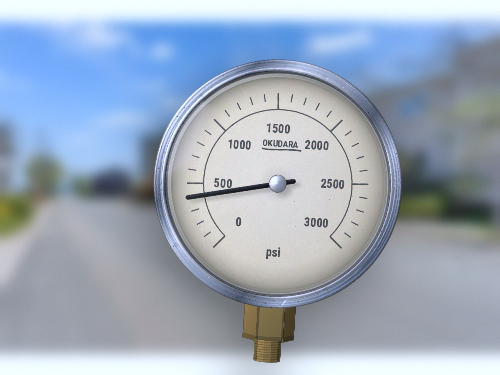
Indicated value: 400 psi
